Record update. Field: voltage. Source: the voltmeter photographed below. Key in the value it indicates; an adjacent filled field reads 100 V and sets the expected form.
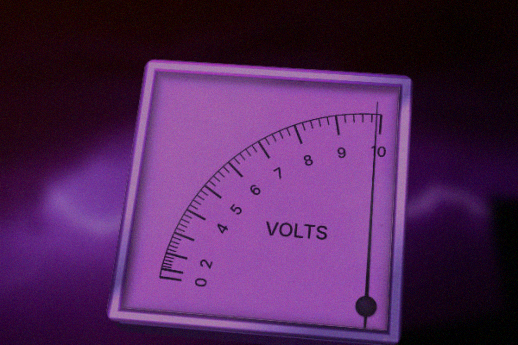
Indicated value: 9.9 V
